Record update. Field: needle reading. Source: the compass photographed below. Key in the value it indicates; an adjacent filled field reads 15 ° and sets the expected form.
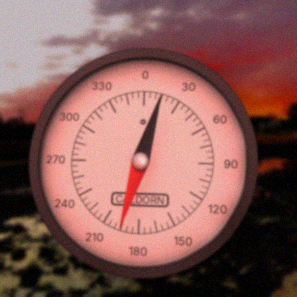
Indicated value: 195 °
